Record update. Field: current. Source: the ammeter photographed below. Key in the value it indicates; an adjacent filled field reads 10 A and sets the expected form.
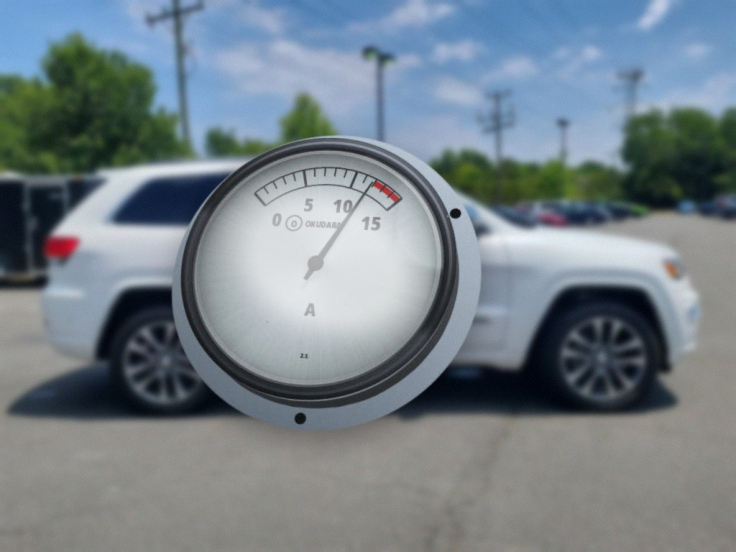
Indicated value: 12 A
